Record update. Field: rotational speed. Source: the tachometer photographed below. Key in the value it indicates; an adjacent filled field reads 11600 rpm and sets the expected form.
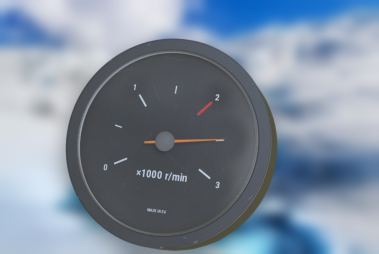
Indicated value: 2500 rpm
